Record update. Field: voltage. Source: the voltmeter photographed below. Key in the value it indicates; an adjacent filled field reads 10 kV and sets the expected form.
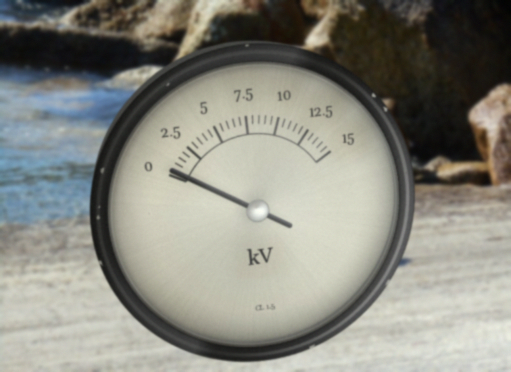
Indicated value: 0.5 kV
